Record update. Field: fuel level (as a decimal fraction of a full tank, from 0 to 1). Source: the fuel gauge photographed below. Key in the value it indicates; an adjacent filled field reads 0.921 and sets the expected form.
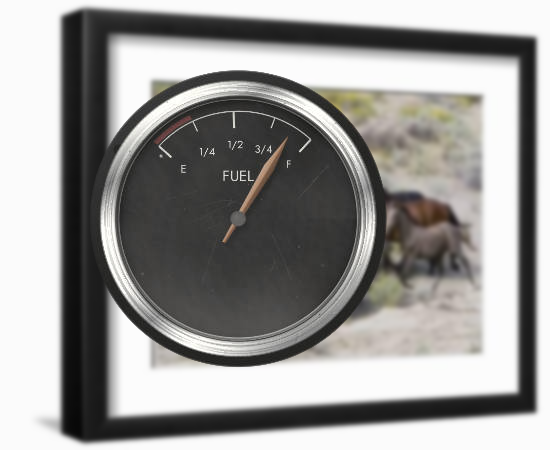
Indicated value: 0.875
